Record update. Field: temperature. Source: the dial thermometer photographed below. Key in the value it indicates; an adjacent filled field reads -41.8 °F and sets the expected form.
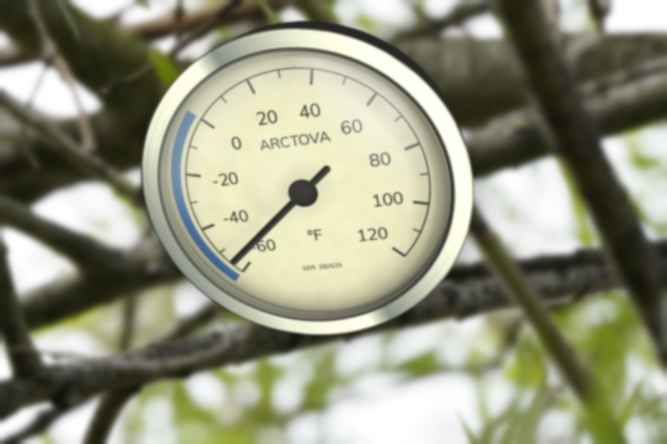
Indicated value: -55 °F
